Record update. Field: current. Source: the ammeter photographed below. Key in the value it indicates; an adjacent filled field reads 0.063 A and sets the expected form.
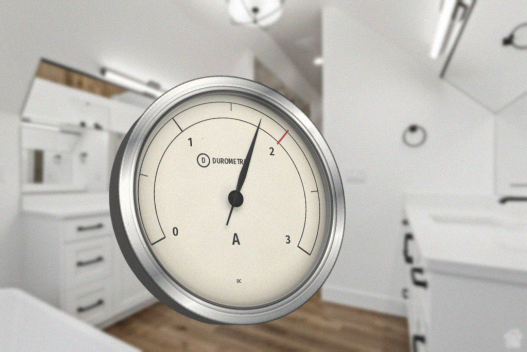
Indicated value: 1.75 A
